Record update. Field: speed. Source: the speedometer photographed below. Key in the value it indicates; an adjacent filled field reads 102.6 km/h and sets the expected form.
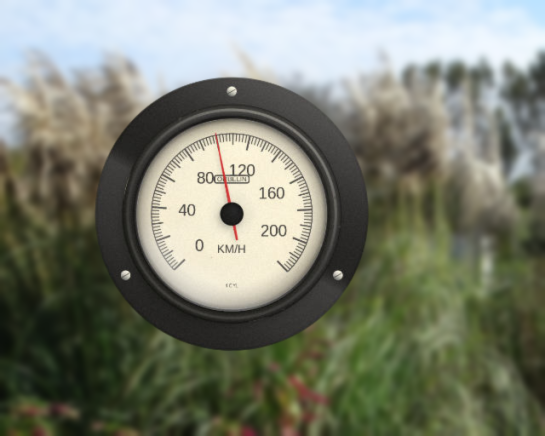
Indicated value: 100 km/h
